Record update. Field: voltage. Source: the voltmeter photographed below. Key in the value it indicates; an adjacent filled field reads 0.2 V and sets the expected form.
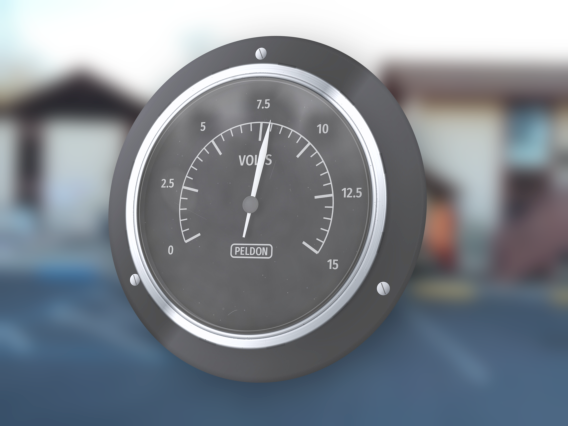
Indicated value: 8 V
